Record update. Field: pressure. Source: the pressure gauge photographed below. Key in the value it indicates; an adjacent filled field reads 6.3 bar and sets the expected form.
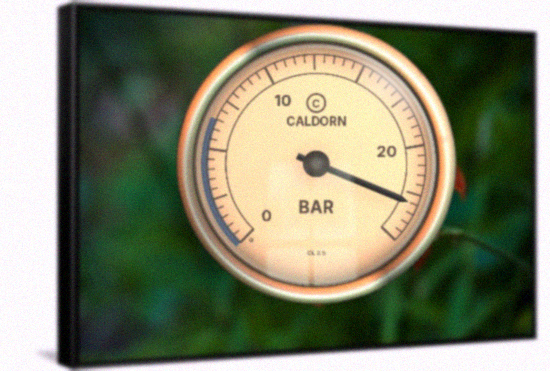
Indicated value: 23 bar
